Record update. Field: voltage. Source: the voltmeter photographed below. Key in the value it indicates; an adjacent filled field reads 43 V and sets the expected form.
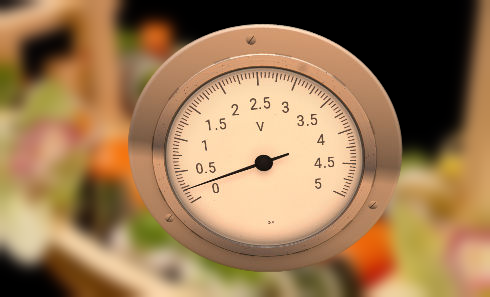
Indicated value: 0.25 V
